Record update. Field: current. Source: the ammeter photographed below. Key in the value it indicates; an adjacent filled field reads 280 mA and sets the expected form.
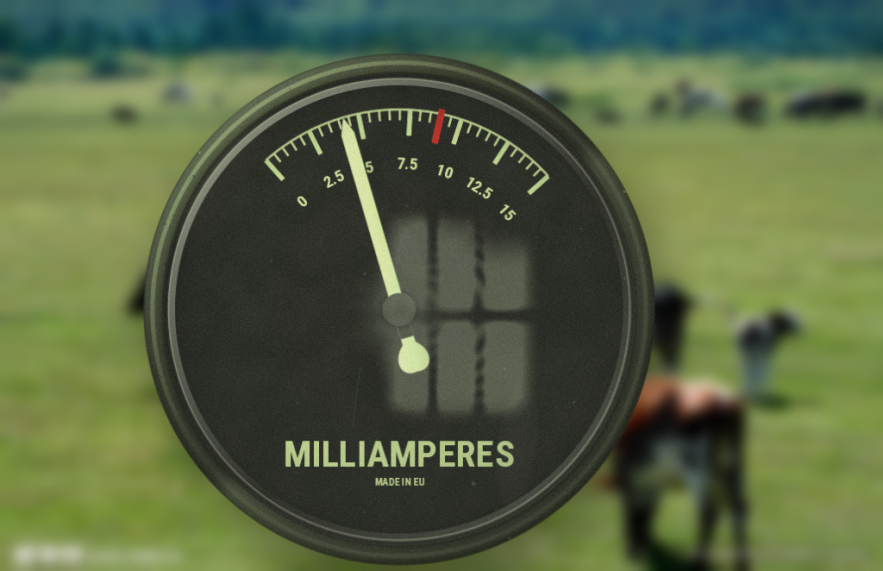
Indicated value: 4.25 mA
